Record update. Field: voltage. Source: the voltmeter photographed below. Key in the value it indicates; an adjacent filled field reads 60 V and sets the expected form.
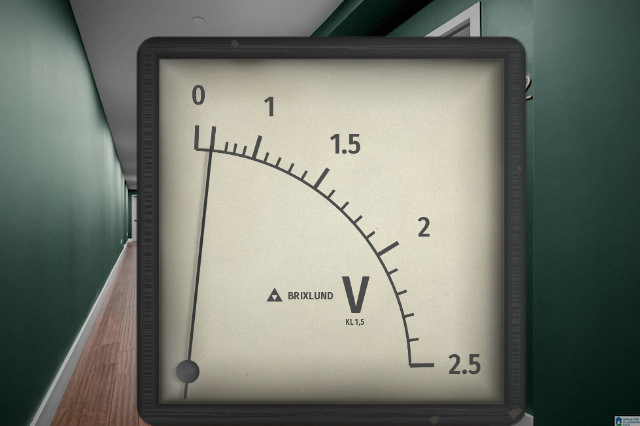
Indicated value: 0.5 V
